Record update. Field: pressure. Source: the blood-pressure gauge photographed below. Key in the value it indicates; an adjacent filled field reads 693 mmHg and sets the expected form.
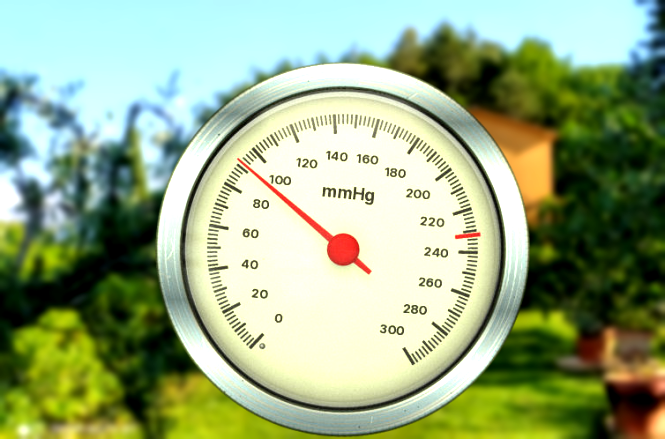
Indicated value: 92 mmHg
